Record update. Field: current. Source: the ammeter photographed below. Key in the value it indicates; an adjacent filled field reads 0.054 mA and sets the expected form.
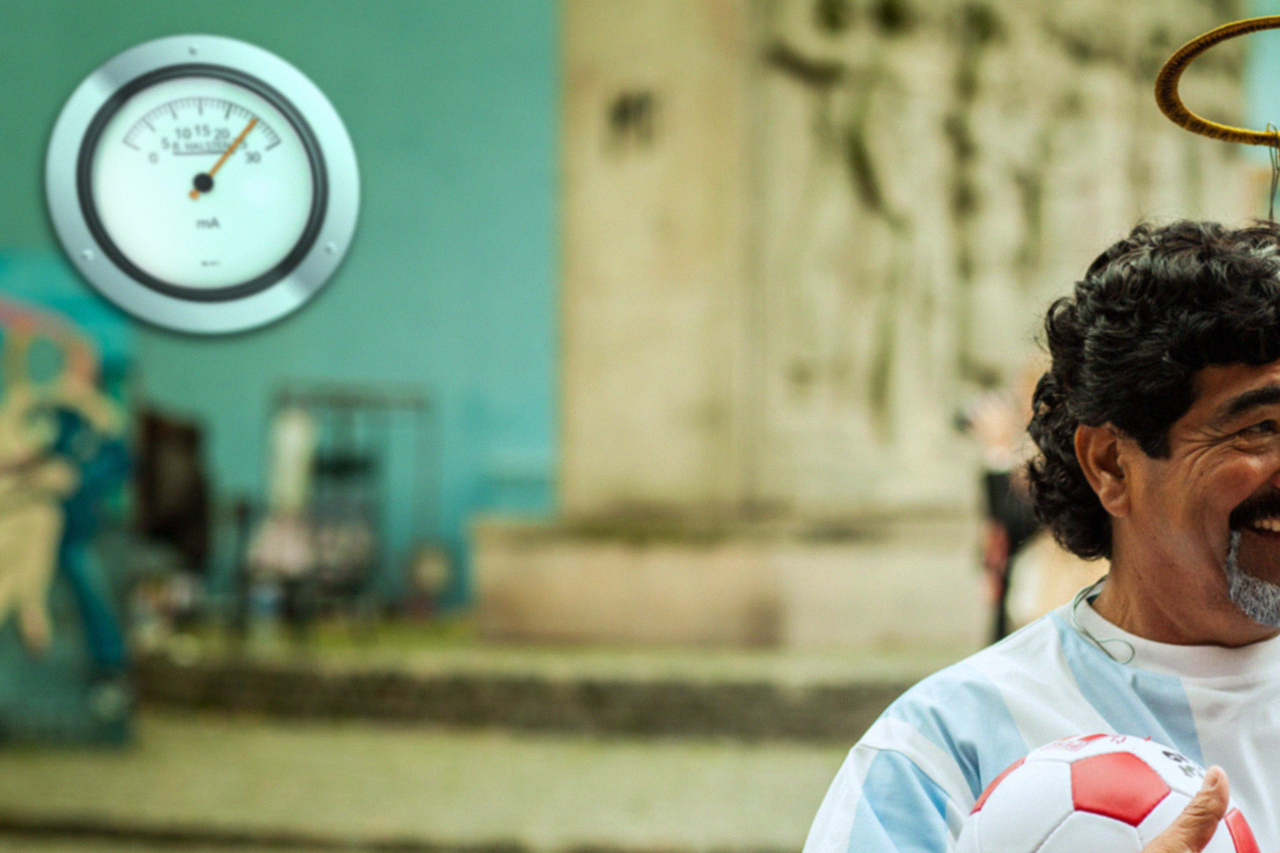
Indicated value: 25 mA
